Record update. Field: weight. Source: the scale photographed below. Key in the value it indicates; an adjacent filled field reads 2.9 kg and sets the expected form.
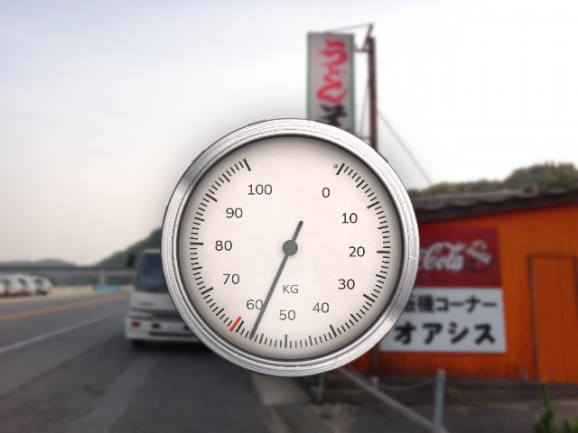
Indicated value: 57 kg
